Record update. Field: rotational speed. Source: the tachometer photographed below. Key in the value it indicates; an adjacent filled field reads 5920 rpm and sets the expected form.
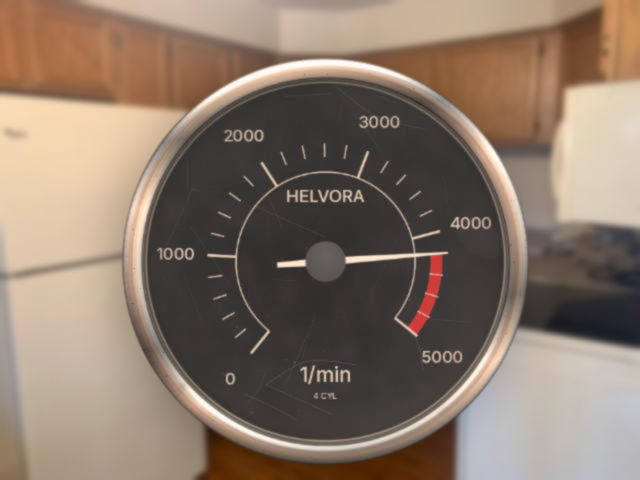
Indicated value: 4200 rpm
